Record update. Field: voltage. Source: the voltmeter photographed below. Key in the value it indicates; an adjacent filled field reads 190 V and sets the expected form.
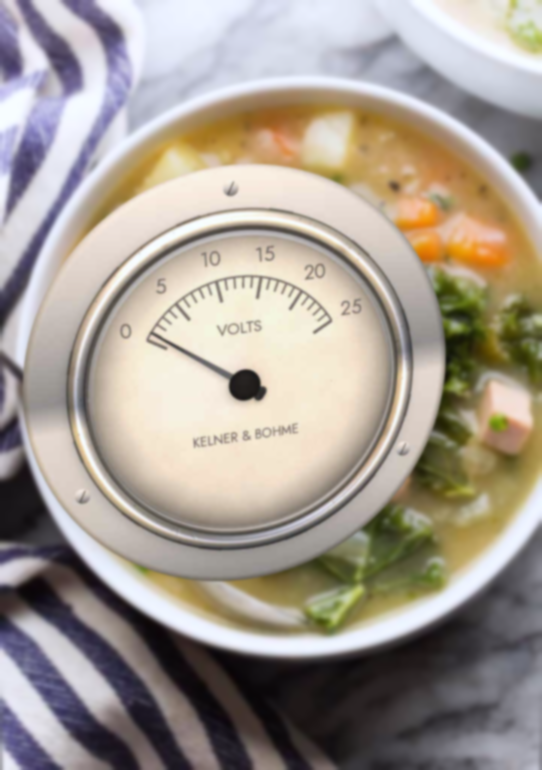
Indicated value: 1 V
